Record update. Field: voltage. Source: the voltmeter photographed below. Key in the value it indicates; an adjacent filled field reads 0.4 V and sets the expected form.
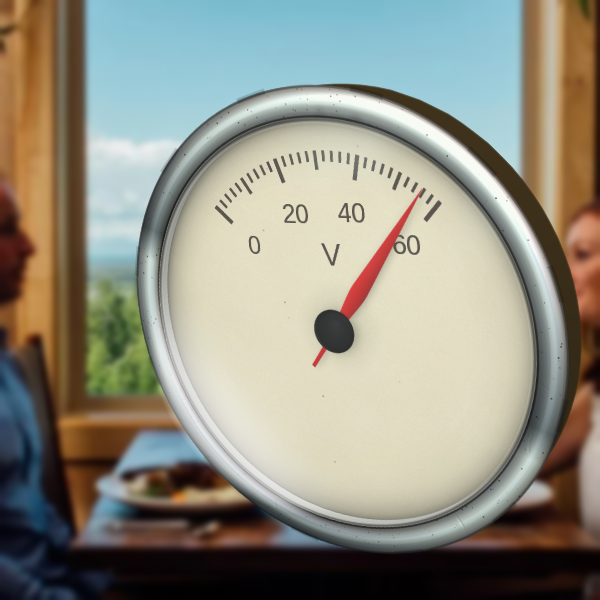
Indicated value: 56 V
